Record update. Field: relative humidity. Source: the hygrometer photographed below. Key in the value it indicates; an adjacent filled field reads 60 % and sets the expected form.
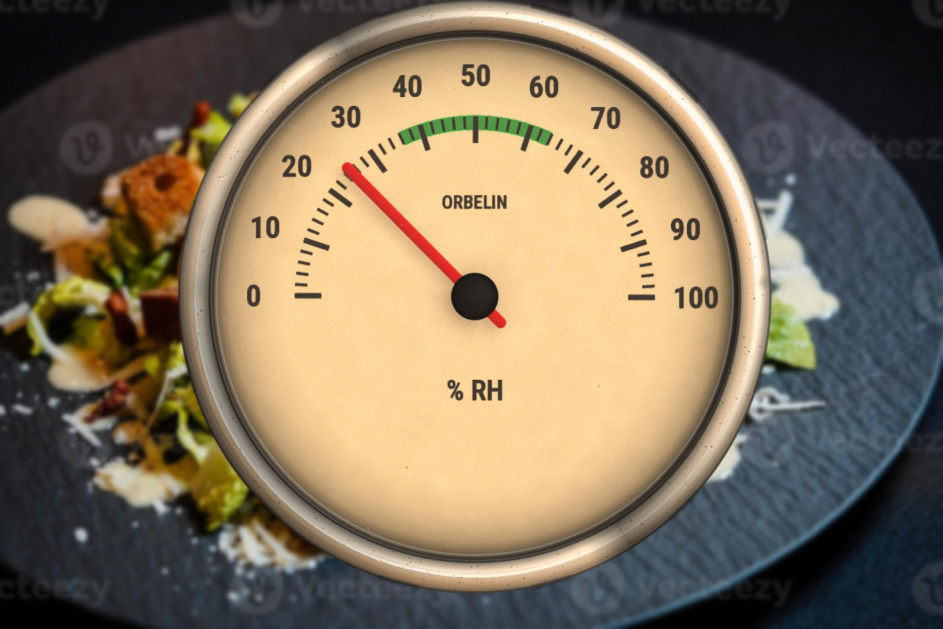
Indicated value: 25 %
